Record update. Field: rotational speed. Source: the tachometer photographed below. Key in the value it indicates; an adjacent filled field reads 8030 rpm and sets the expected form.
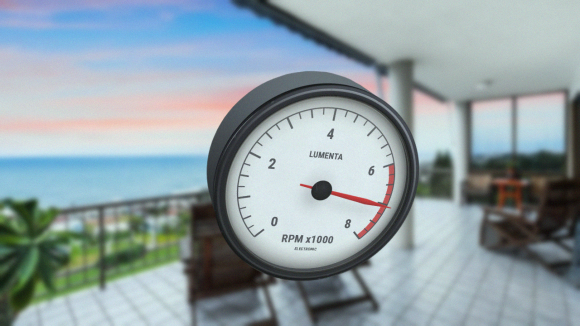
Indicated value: 7000 rpm
